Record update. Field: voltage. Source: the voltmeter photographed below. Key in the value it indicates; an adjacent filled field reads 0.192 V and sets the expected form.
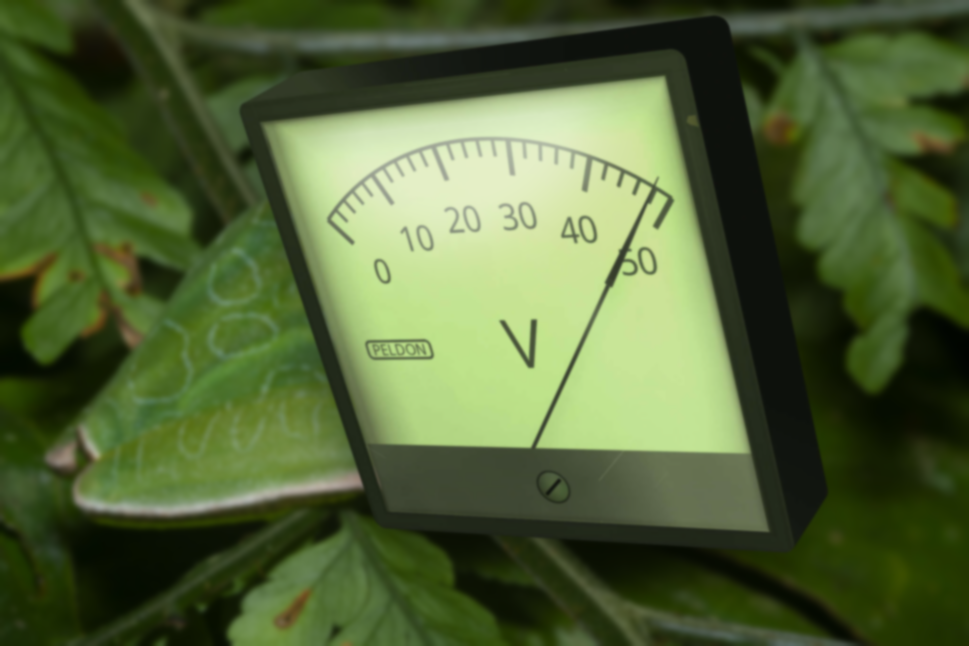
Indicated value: 48 V
